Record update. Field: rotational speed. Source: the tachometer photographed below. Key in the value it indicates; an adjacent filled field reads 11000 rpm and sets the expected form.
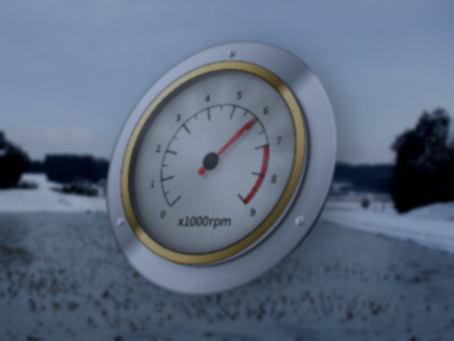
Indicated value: 6000 rpm
